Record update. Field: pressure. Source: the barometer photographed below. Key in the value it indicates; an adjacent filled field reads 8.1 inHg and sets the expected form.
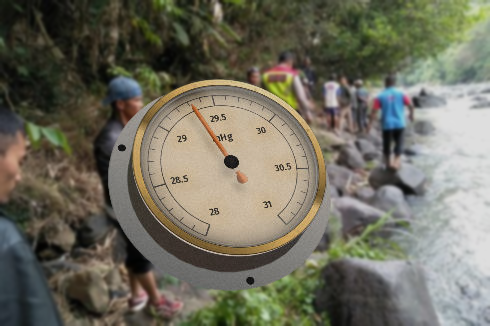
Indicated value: 29.3 inHg
